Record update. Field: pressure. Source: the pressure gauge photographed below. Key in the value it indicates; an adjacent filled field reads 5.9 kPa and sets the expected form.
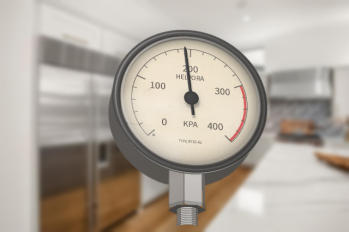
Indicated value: 190 kPa
